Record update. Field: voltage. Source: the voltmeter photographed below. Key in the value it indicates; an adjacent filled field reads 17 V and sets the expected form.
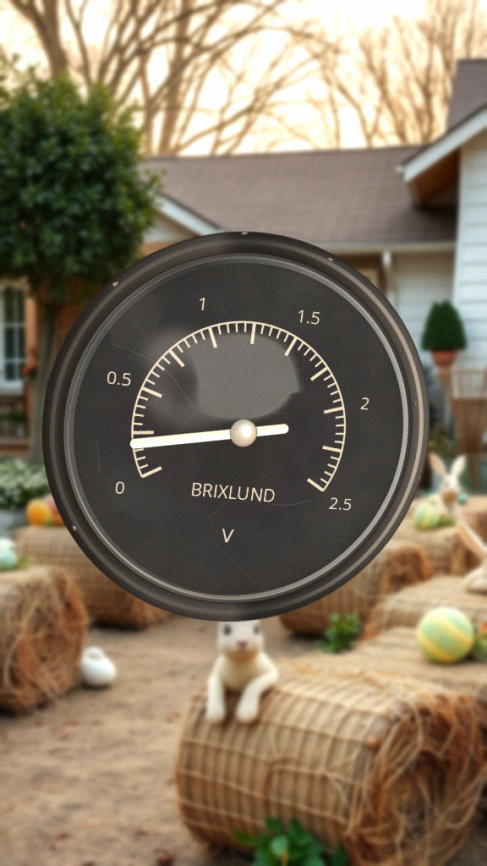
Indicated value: 0.2 V
